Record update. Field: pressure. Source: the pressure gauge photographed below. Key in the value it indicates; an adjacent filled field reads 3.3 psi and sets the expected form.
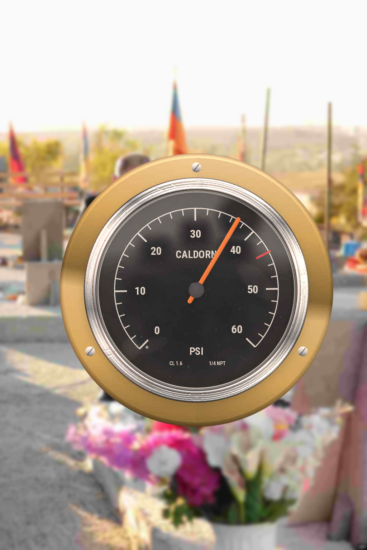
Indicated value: 37 psi
